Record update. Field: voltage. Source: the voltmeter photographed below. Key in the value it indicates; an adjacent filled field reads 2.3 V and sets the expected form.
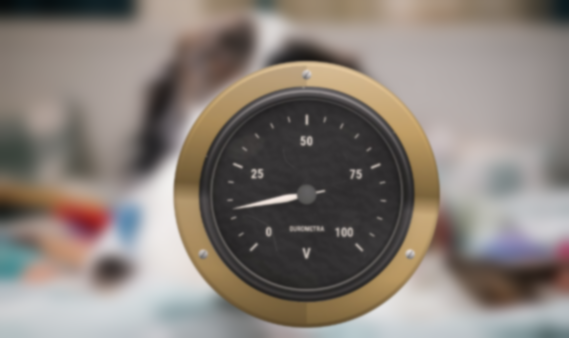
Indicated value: 12.5 V
